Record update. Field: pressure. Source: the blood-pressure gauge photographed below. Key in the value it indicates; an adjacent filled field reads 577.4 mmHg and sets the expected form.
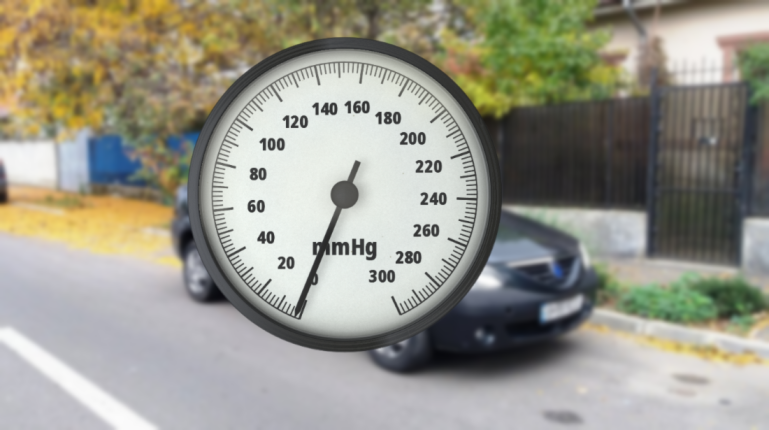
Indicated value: 2 mmHg
